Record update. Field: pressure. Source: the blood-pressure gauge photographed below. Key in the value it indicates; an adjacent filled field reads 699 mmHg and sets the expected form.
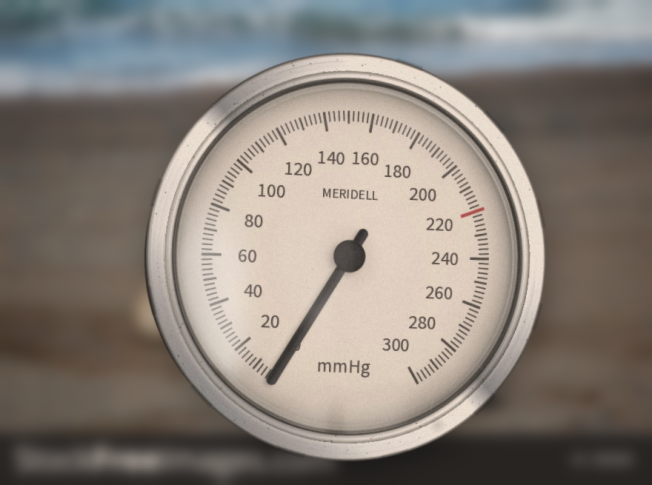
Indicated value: 2 mmHg
